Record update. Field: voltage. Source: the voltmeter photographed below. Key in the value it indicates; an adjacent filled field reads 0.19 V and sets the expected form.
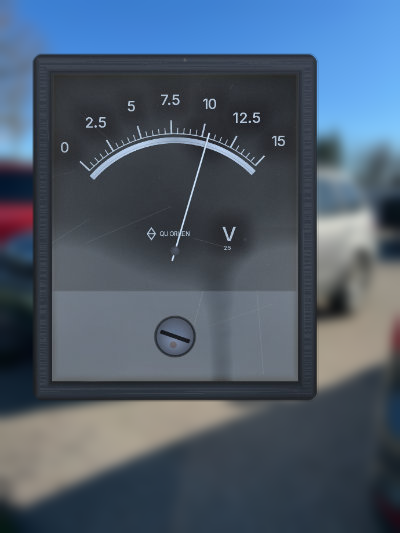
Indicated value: 10.5 V
